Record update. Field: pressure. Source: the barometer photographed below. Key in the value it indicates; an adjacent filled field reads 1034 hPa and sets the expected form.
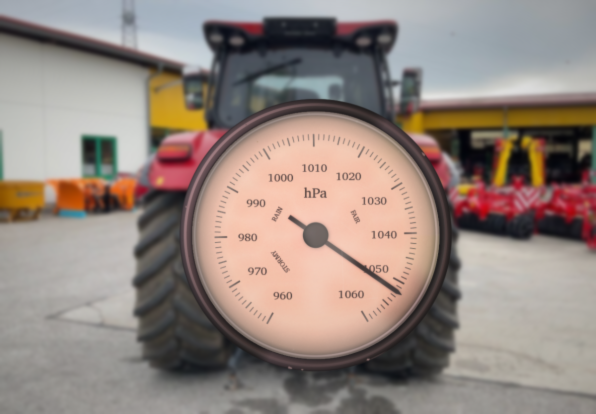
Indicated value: 1052 hPa
